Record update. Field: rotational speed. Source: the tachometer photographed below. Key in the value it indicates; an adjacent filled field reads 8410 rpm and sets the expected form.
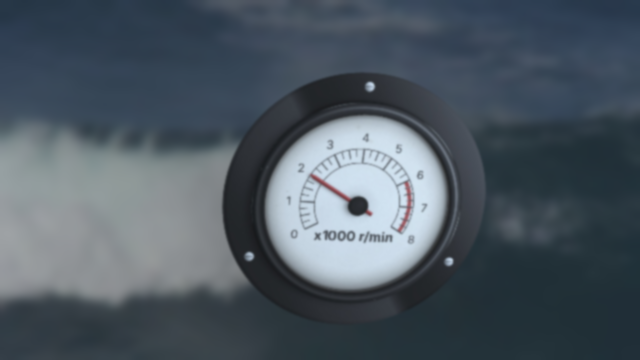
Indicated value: 2000 rpm
